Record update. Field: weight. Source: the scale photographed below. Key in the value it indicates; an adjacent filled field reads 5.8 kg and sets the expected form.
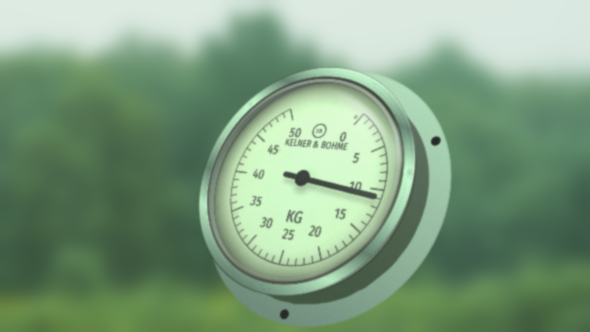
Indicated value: 11 kg
